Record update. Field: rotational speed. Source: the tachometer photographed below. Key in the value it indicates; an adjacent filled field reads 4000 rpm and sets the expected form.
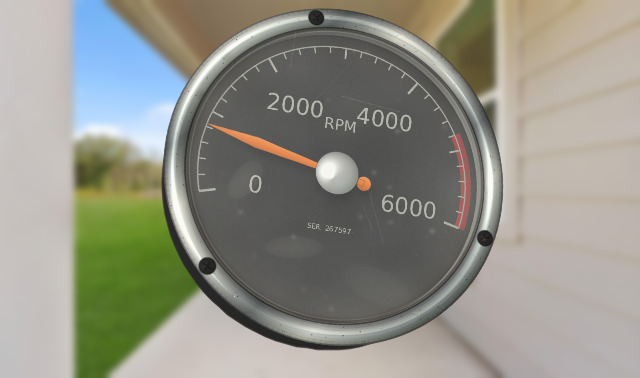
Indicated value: 800 rpm
